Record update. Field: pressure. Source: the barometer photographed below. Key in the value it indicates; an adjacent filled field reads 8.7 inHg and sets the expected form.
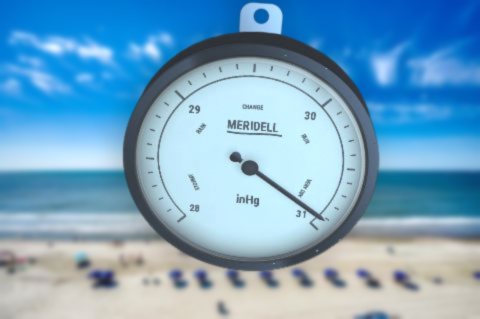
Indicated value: 30.9 inHg
